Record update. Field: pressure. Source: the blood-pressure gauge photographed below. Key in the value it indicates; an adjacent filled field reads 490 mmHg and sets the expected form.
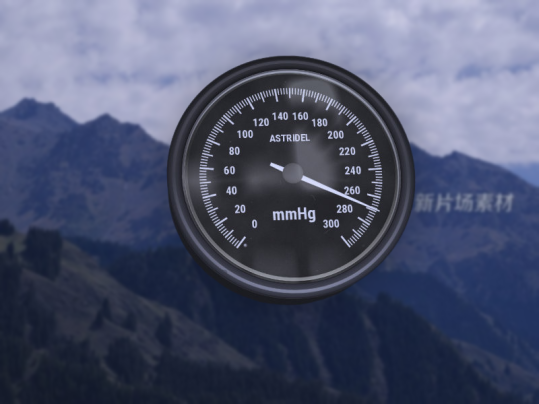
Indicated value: 270 mmHg
